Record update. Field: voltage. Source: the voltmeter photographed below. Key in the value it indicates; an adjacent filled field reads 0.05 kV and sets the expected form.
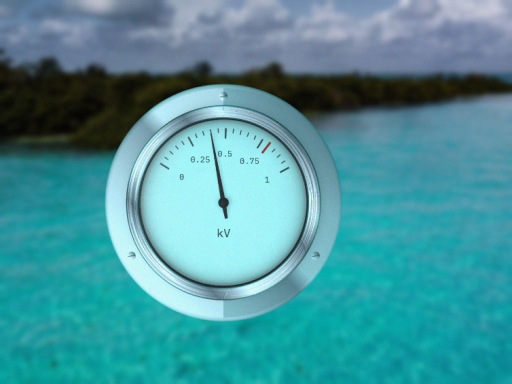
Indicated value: 0.4 kV
